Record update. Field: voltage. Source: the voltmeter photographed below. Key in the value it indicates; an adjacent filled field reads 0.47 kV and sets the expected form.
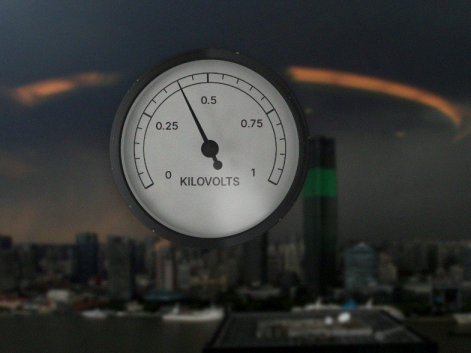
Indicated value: 0.4 kV
